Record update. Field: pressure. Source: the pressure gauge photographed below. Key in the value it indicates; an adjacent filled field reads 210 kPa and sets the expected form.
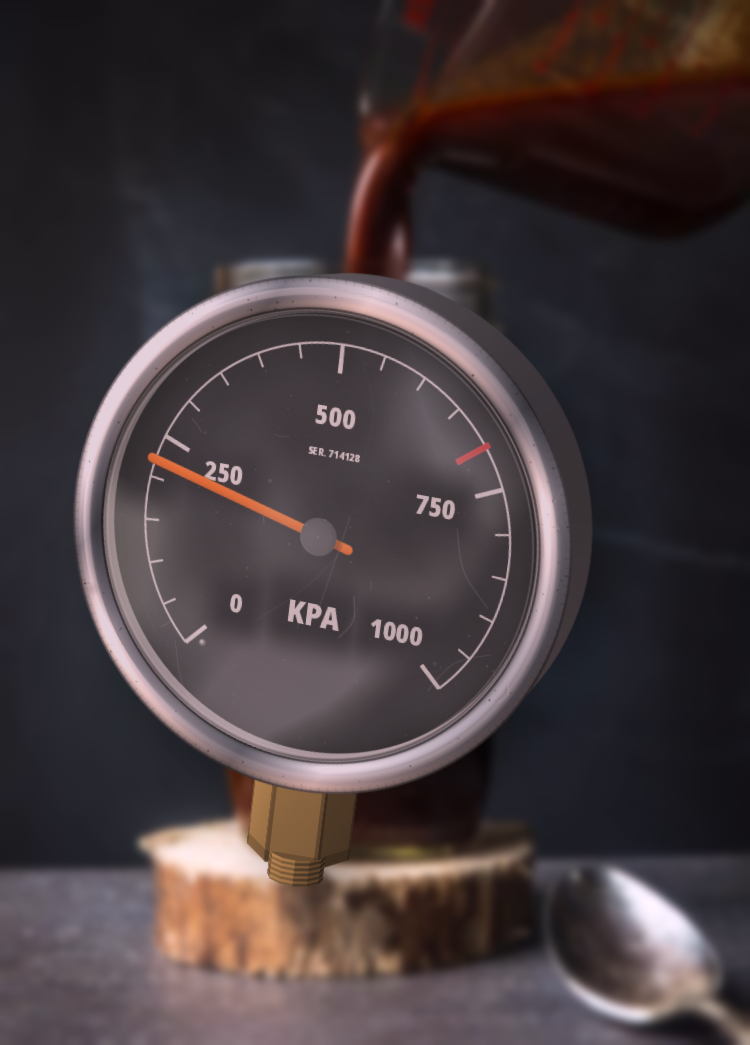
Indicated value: 225 kPa
